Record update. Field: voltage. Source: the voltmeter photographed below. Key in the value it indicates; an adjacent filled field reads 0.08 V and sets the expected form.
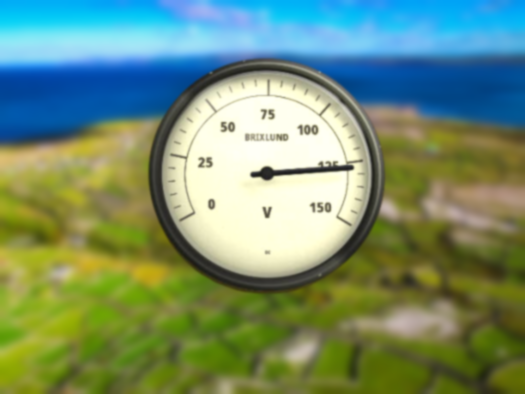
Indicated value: 127.5 V
